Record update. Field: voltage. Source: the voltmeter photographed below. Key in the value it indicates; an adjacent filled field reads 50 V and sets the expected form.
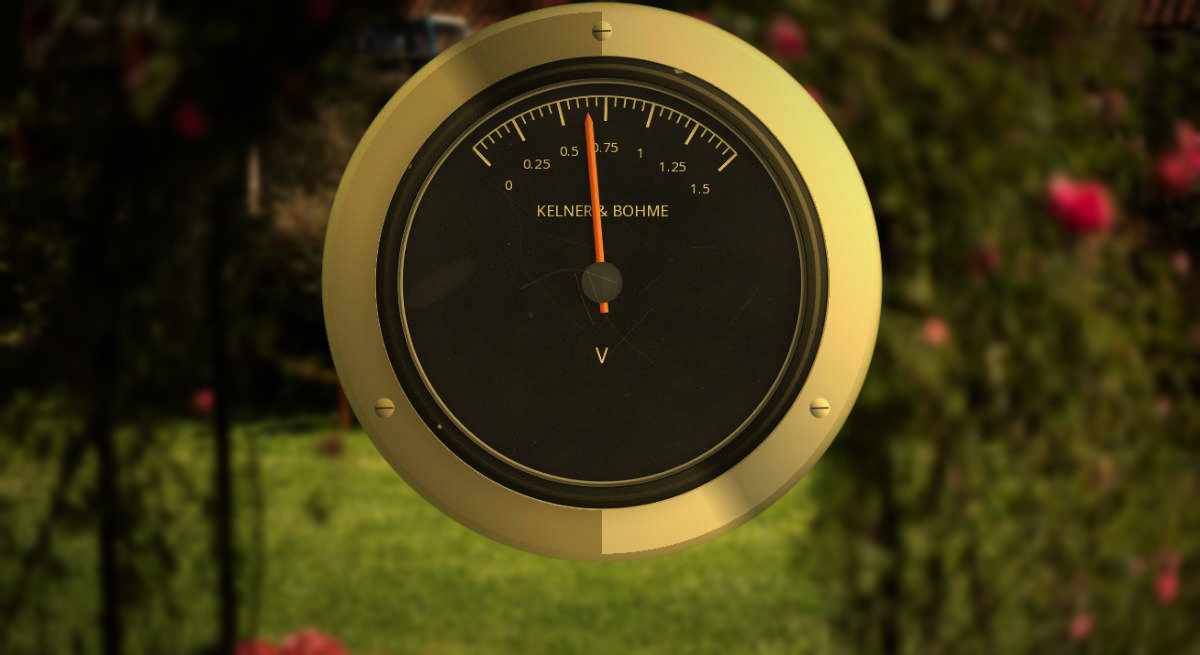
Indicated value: 0.65 V
